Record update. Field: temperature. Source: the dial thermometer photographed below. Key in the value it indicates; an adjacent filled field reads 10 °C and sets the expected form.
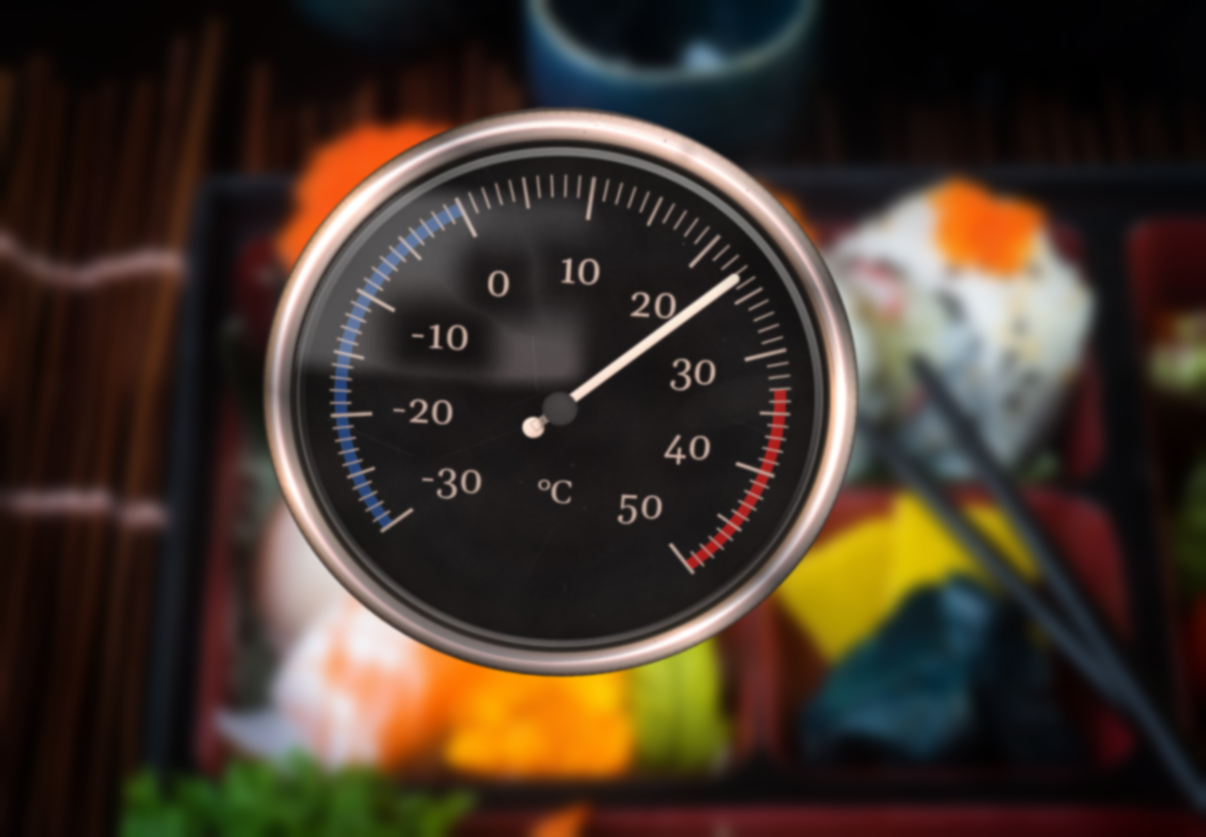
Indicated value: 23 °C
